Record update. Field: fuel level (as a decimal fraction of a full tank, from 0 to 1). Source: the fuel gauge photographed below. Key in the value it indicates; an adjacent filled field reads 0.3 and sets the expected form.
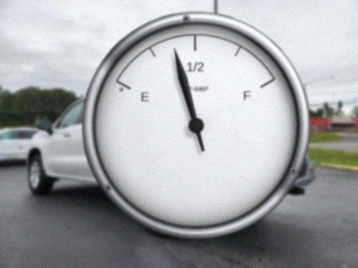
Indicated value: 0.375
